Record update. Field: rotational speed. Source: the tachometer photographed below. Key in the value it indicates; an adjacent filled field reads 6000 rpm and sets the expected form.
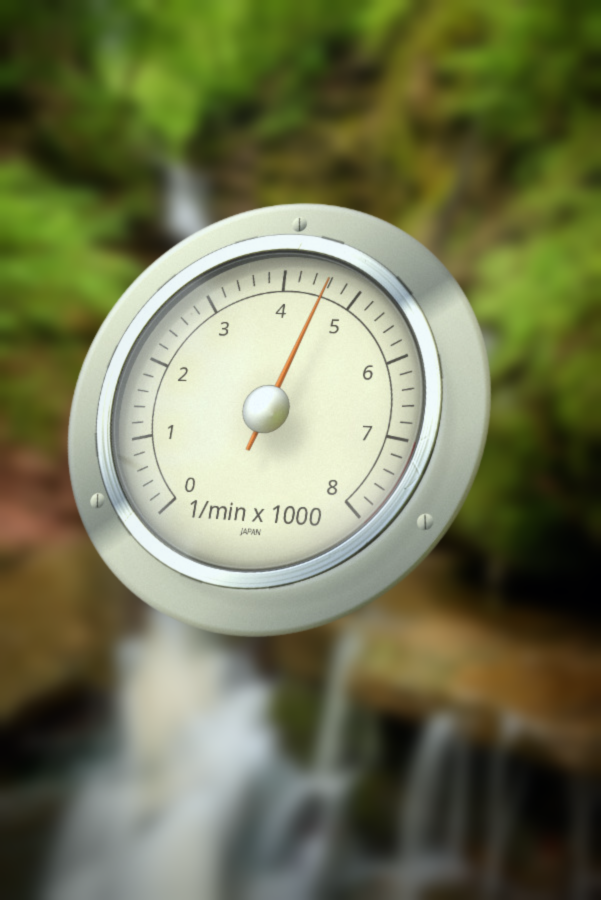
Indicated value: 4600 rpm
